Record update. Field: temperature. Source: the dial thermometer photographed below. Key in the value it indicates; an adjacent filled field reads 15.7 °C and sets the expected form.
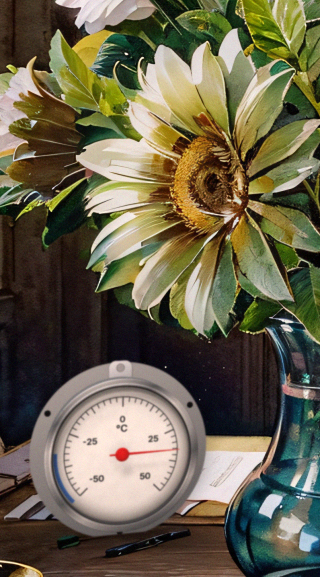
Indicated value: 32.5 °C
